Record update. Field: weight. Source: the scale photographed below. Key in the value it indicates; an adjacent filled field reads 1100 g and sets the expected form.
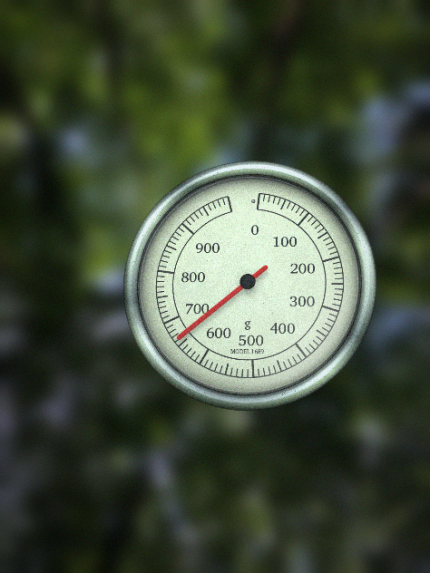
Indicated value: 660 g
